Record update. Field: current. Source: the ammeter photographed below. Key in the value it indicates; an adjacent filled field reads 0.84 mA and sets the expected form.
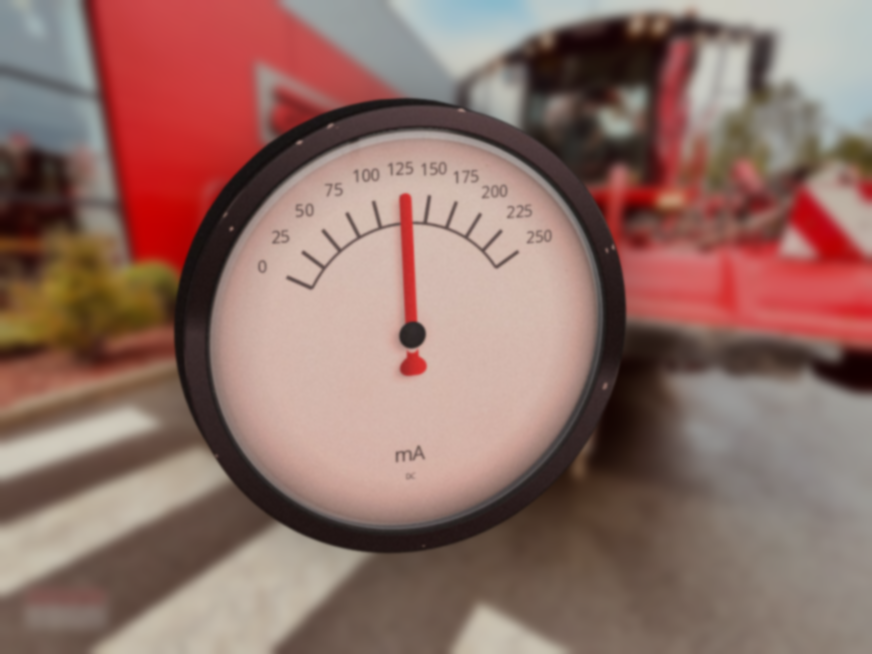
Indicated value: 125 mA
